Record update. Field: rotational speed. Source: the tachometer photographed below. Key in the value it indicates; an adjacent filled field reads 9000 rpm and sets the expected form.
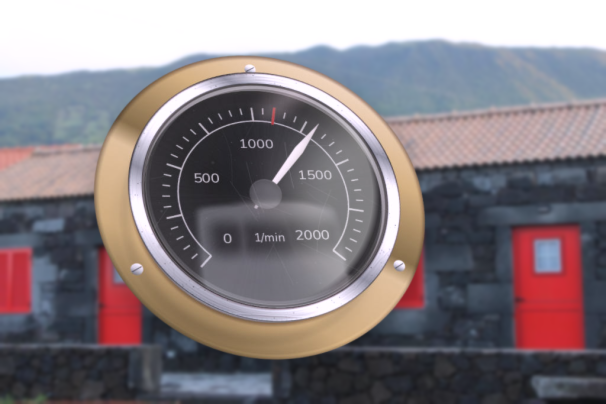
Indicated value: 1300 rpm
